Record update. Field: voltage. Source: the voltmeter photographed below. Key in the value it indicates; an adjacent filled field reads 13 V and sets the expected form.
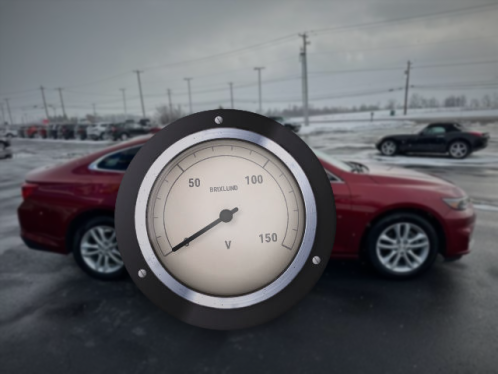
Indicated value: 0 V
